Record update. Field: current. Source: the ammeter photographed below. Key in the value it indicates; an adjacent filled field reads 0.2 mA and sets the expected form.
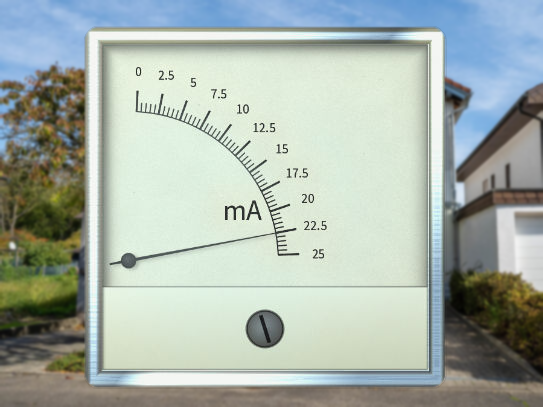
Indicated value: 22.5 mA
